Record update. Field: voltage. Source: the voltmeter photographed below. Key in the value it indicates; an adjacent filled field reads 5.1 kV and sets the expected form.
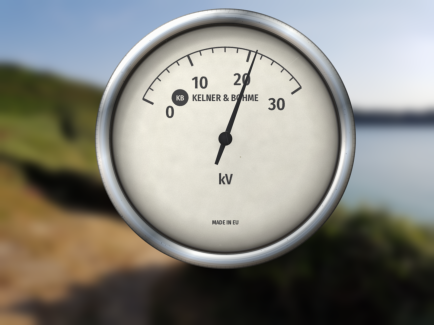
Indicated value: 21 kV
